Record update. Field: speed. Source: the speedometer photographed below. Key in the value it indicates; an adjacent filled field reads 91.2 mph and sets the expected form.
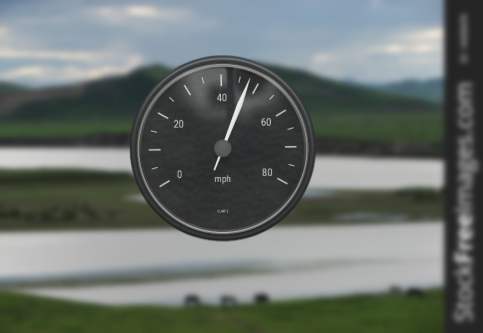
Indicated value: 47.5 mph
